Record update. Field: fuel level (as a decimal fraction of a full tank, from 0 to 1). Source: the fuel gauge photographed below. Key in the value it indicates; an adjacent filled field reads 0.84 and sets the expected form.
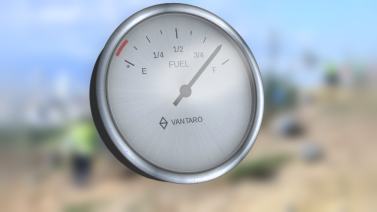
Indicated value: 0.875
